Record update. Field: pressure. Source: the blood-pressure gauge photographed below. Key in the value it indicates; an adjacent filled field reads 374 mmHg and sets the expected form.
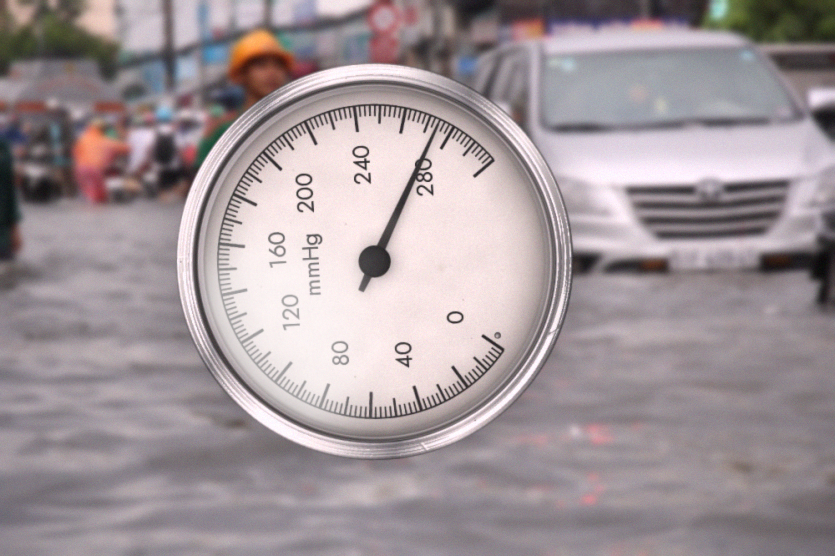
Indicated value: 274 mmHg
